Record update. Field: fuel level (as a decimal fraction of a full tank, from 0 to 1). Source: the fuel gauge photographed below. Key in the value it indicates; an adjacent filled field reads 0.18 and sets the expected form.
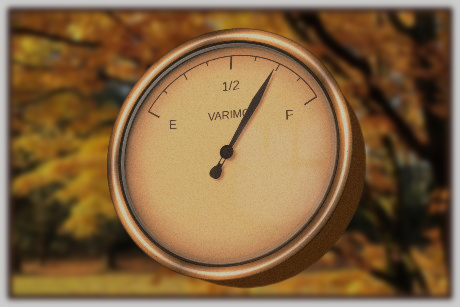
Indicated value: 0.75
